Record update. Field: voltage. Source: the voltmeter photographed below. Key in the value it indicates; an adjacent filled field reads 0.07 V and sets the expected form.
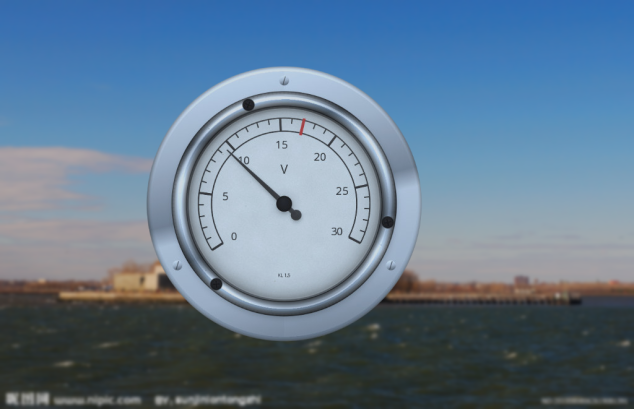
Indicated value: 9.5 V
